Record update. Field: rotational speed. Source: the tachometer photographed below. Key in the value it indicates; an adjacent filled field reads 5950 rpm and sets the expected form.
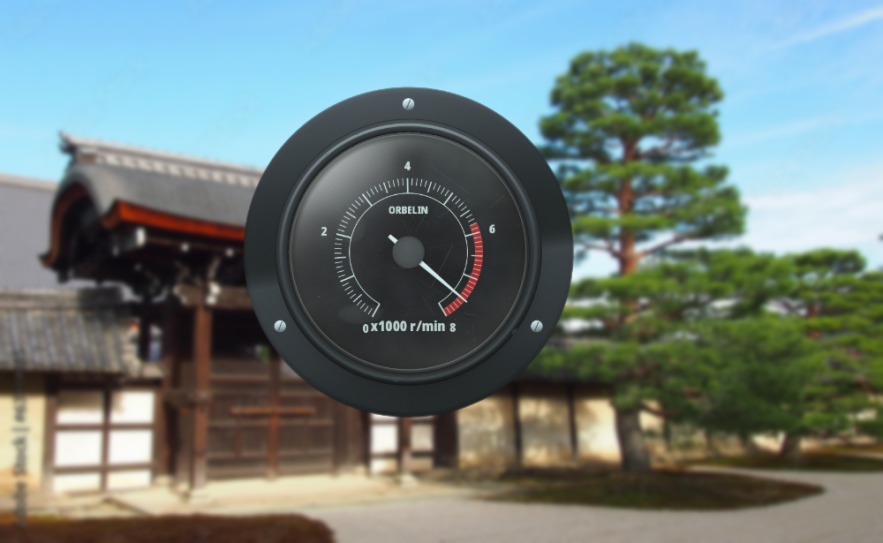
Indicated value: 7500 rpm
